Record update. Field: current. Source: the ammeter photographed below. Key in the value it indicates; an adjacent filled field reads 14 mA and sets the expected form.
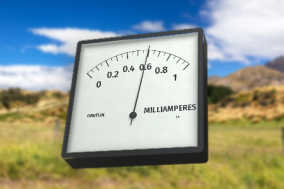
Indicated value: 0.6 mA
